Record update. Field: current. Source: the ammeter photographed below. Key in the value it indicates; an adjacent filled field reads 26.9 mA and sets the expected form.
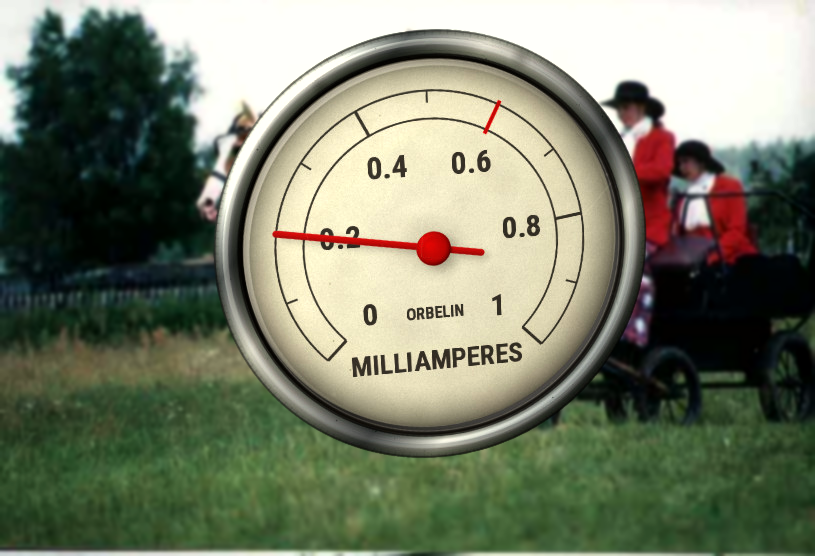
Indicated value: 0.2 mA
